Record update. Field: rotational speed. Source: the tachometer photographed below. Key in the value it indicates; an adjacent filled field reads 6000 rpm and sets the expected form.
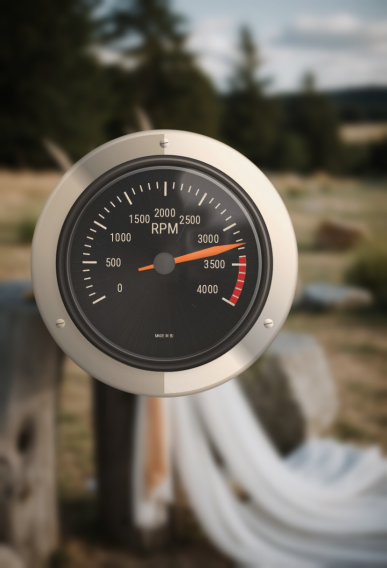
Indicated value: 3250 rpm
